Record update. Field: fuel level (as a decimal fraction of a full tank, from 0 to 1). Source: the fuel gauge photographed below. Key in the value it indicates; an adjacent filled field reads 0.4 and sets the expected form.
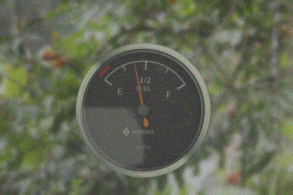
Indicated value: 0.375
